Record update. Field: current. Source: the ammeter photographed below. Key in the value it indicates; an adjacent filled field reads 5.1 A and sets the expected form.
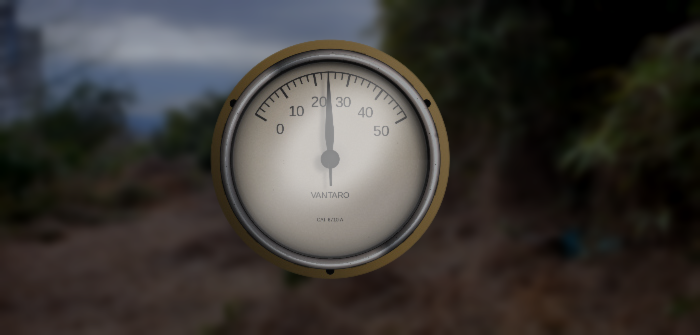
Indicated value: 24 A
